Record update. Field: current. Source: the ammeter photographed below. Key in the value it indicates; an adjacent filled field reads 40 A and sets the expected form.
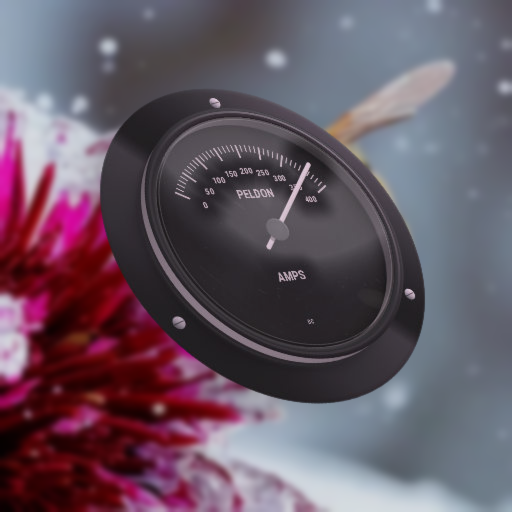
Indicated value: 350 A
